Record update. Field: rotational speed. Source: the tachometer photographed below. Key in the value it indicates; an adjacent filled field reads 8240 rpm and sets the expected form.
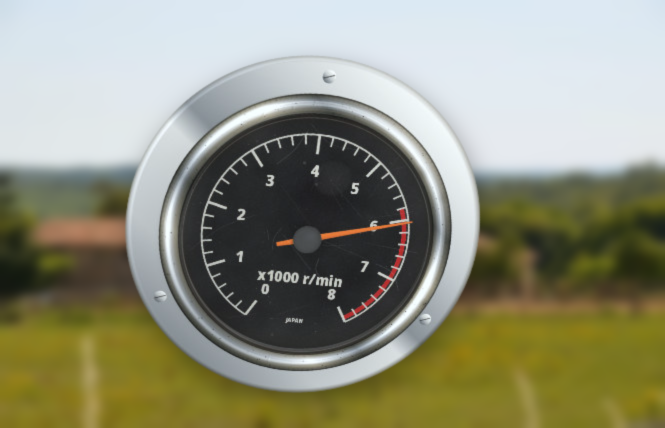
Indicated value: 6000 rpm
